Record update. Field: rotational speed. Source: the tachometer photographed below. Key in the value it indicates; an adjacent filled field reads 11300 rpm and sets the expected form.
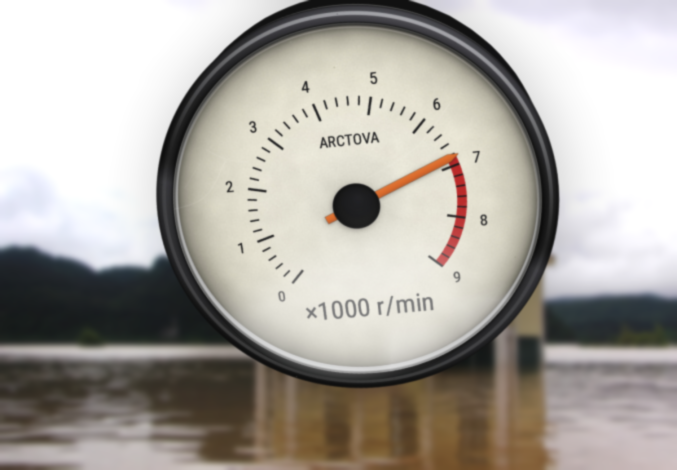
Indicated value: 6800 rpm
